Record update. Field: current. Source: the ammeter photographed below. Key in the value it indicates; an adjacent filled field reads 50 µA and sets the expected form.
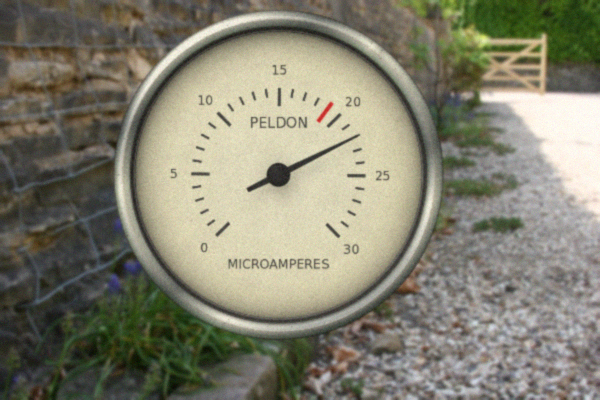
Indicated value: 22 µA
